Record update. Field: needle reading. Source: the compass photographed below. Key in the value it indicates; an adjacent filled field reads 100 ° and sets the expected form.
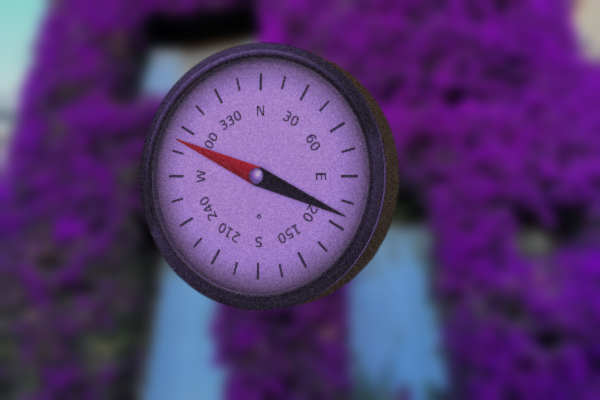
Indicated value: 292.5 °
